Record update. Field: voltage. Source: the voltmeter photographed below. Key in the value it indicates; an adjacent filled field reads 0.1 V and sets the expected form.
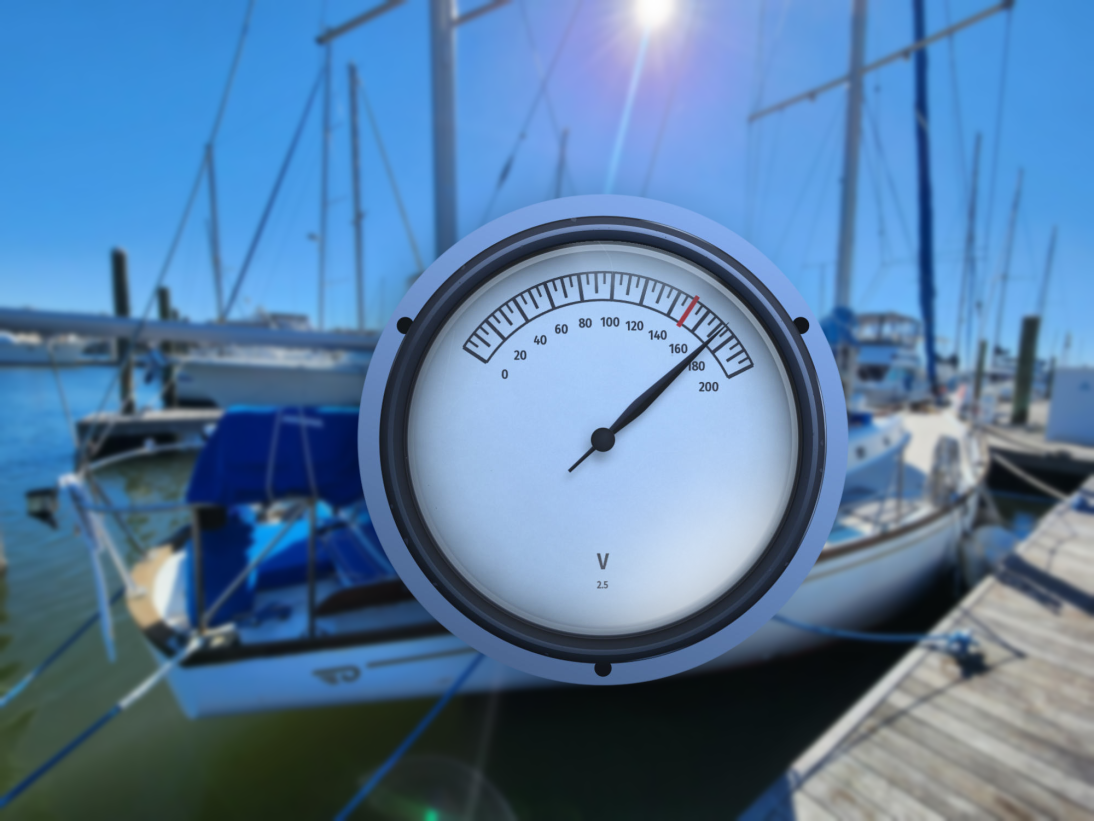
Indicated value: 172.5 V
